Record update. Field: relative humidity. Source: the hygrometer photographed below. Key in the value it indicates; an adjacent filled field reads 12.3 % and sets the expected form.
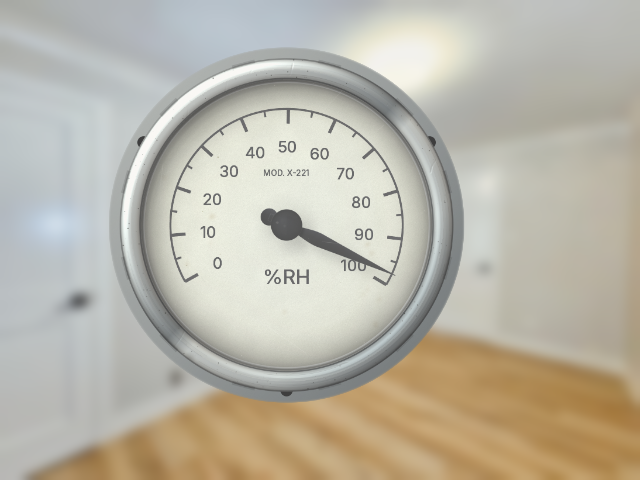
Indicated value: 97.5 %
